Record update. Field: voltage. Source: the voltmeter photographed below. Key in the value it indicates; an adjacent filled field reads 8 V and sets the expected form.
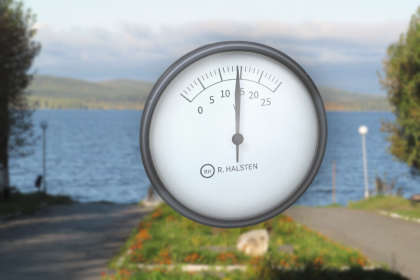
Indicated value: 14 V
